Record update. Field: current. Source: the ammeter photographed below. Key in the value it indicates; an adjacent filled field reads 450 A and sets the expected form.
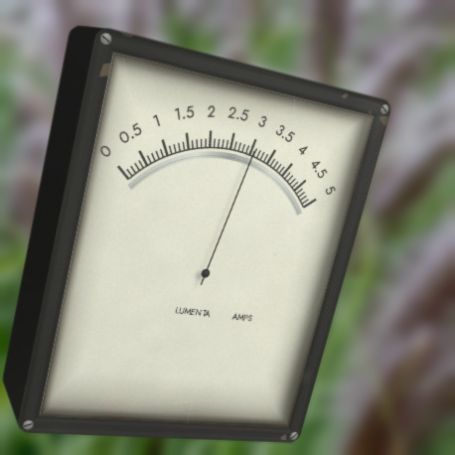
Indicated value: 3 A
